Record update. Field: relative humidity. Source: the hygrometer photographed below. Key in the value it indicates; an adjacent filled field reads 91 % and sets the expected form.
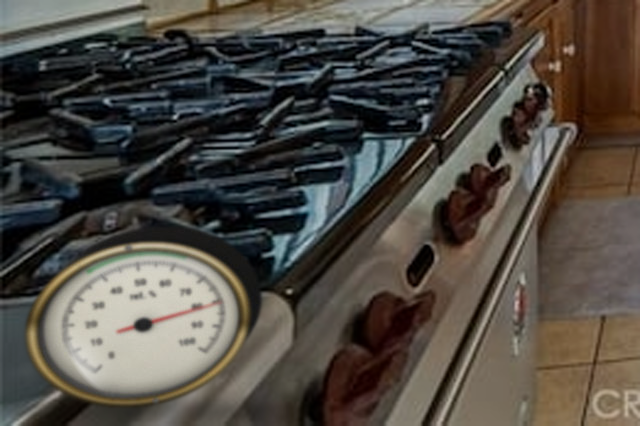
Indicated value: 80 %
